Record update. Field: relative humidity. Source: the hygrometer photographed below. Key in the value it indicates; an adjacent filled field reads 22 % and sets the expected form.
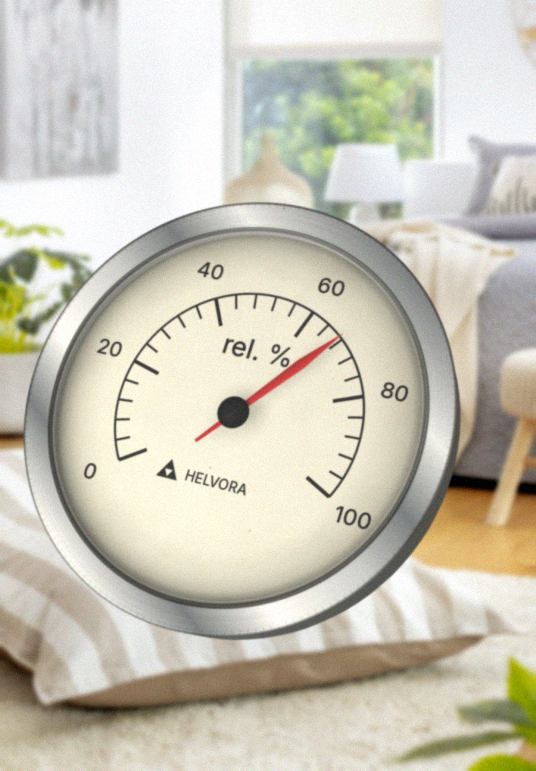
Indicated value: 68 %
